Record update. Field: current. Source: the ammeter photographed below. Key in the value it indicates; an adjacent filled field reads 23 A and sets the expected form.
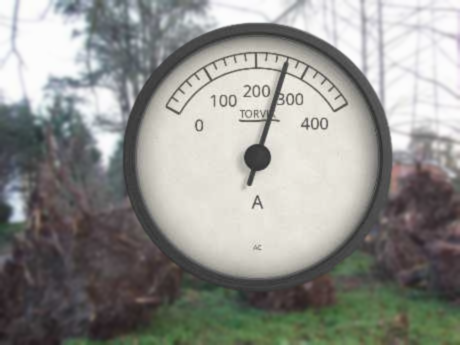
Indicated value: 260 A
